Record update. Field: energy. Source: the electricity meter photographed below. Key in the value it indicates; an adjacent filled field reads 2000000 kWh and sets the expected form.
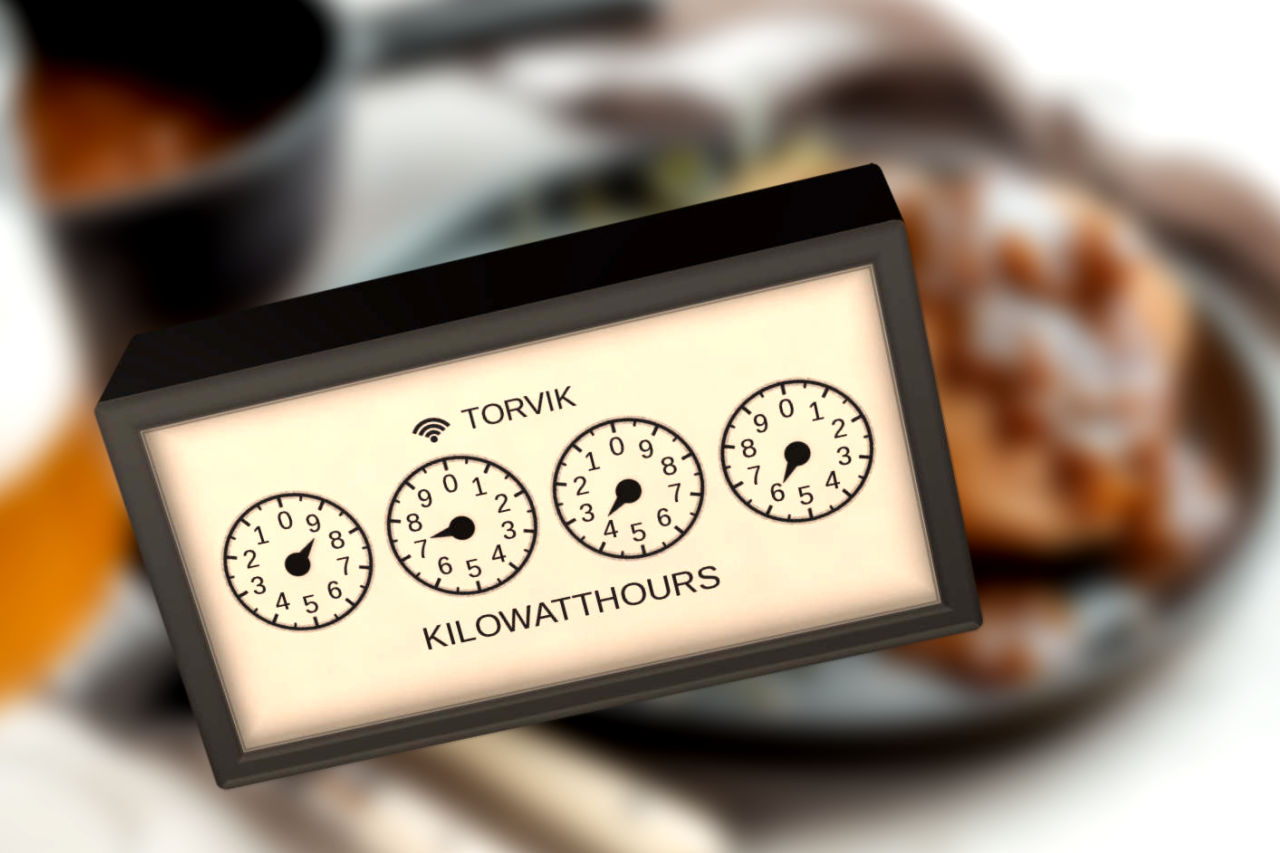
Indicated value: 8736 kWh
